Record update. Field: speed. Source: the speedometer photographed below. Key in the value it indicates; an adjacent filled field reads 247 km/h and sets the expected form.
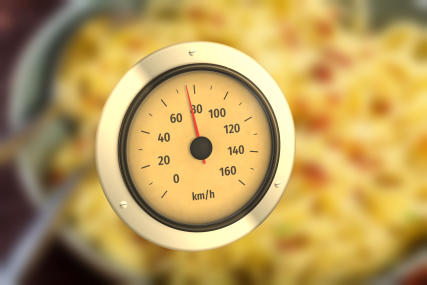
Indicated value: 75 km/h
